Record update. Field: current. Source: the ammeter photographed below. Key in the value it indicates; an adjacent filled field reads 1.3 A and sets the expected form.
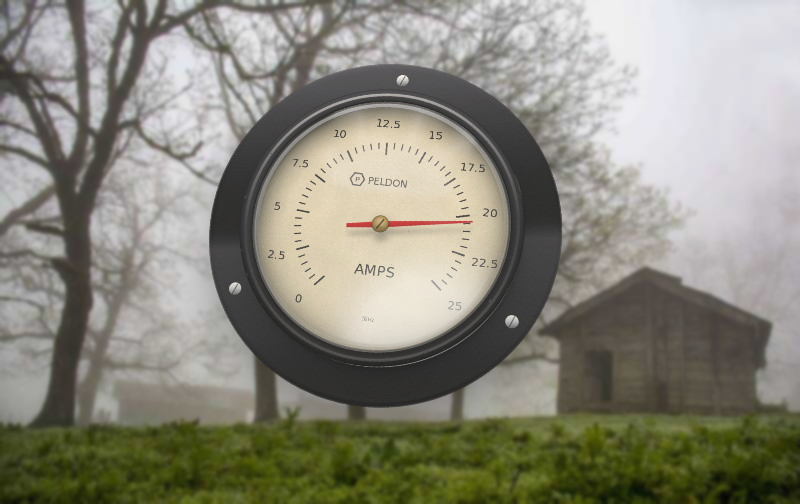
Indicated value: 20.5 A
